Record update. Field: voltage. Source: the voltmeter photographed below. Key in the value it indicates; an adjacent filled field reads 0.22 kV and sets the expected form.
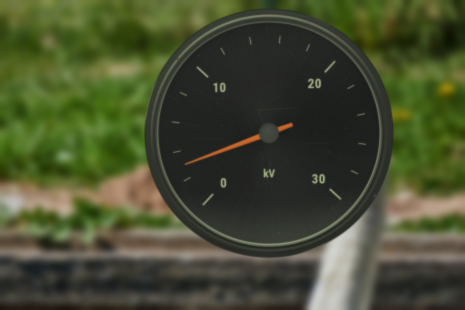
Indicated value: 3 kV
